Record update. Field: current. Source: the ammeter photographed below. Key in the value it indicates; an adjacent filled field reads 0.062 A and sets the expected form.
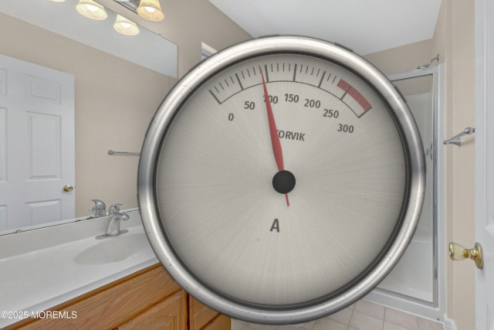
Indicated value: 90 A
